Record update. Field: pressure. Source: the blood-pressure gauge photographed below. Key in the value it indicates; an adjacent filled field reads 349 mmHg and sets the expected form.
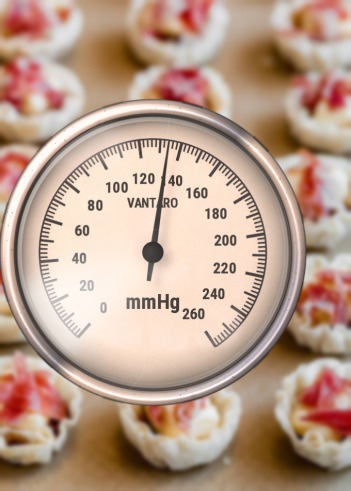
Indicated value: 134 mmHg
